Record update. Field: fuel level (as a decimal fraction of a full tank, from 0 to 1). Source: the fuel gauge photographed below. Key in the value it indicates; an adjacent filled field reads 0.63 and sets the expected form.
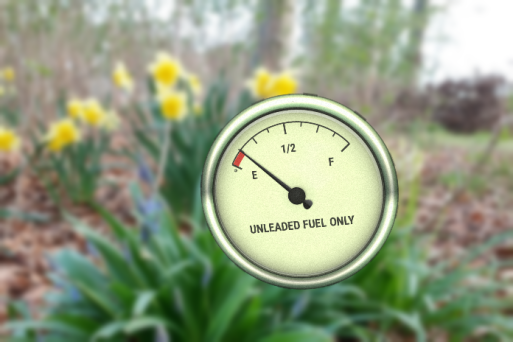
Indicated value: 0.125
